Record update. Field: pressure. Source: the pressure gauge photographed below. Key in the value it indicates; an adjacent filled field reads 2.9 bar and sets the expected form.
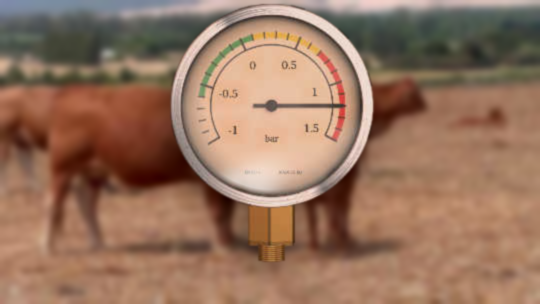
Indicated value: 1.2 bar
